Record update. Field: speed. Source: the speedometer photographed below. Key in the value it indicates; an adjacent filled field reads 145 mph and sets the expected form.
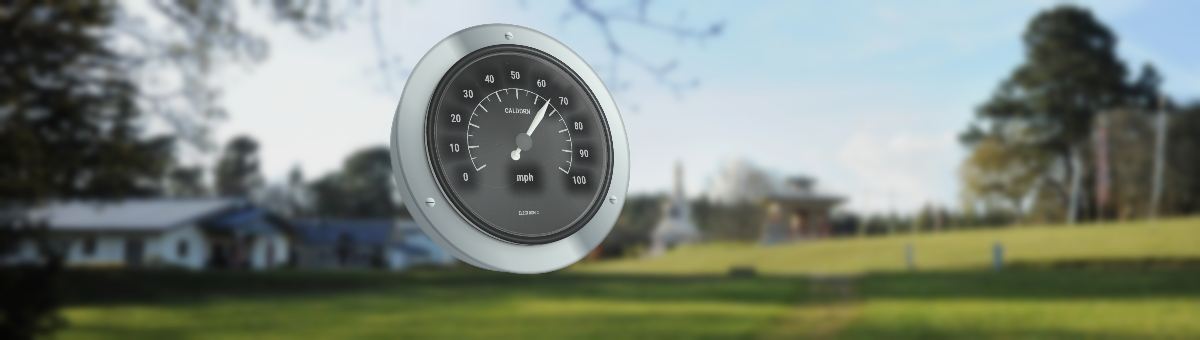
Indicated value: 65 mph
